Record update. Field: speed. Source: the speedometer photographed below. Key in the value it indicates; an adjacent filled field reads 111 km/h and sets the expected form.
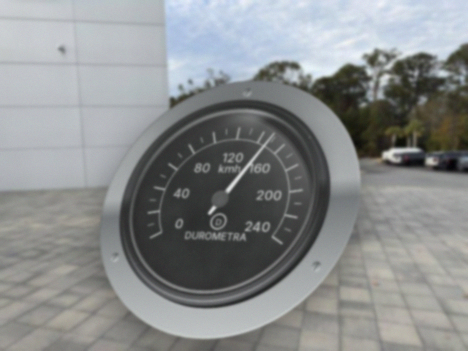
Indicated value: 150 km/h
